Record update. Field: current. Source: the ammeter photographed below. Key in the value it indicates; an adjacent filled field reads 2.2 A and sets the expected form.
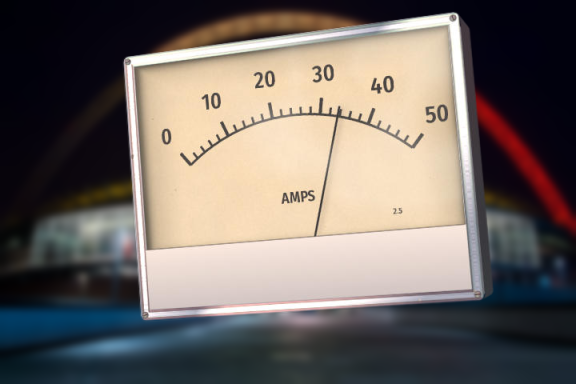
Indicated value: 34 A
